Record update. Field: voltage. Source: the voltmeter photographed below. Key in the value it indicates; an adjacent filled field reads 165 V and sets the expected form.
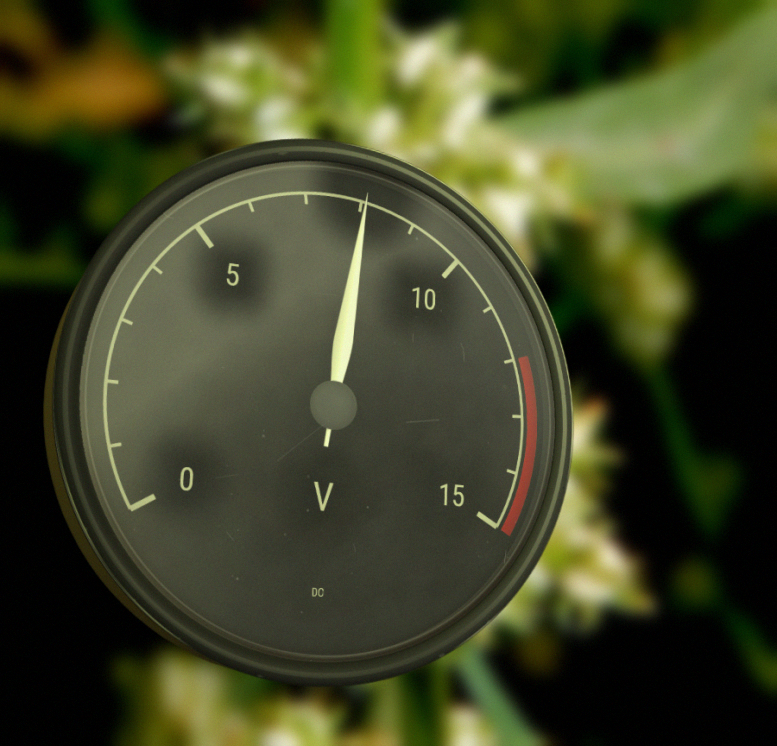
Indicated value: 8 V
